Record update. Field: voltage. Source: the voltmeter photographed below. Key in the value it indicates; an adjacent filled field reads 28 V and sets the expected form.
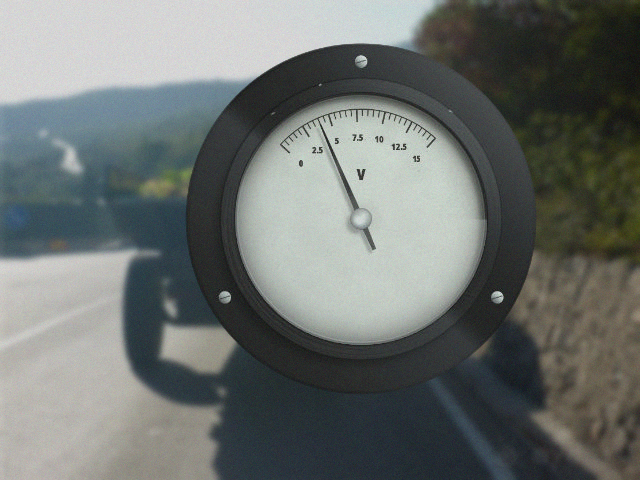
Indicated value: 4 V
